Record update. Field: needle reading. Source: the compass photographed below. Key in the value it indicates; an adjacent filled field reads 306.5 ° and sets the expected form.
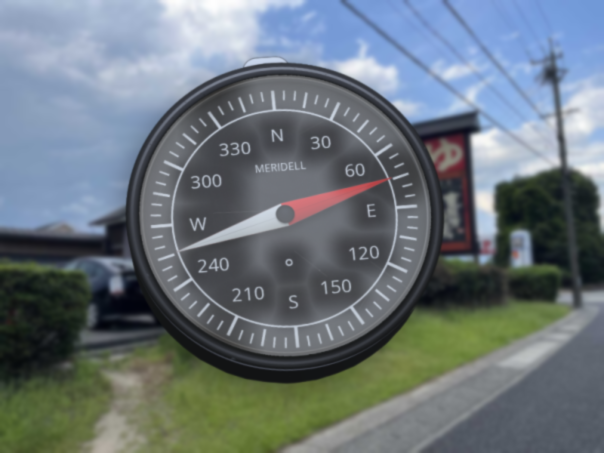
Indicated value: 75 °
